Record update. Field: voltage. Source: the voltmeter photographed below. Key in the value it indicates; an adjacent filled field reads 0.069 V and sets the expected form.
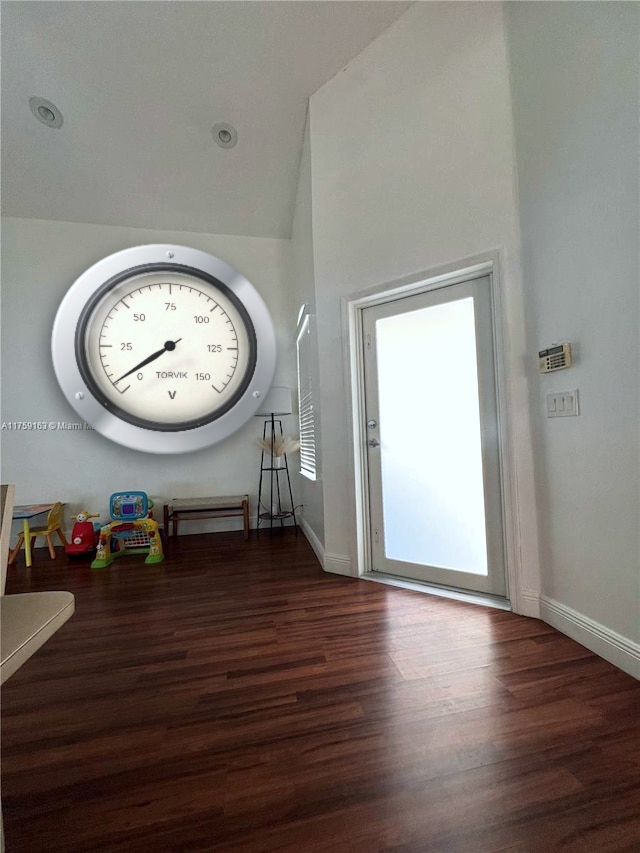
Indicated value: 5 V
